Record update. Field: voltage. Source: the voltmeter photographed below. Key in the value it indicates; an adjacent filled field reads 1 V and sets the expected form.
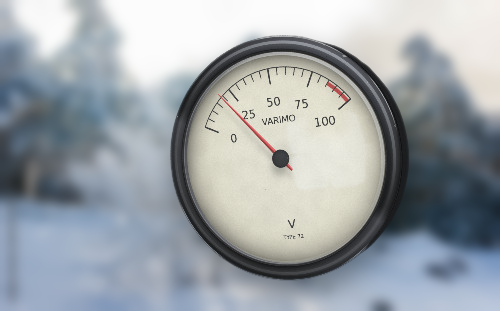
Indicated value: 20 V
